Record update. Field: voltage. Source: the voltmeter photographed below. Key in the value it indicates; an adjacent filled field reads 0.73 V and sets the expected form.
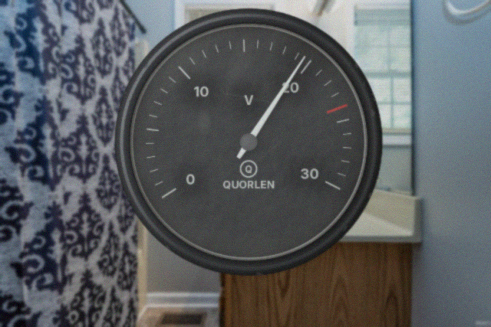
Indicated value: 19.5 V
